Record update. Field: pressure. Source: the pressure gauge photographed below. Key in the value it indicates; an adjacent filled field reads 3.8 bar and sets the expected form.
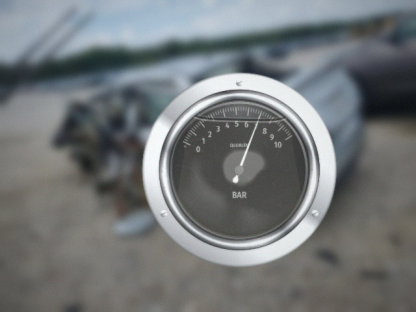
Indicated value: 7 bar
